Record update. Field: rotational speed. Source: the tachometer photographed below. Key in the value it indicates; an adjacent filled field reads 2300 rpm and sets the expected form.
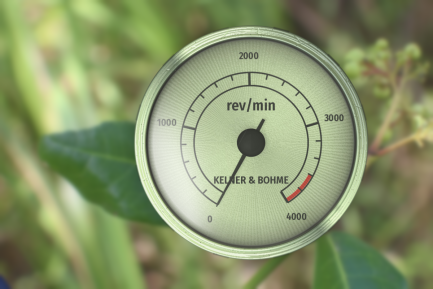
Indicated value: 0 rpm
